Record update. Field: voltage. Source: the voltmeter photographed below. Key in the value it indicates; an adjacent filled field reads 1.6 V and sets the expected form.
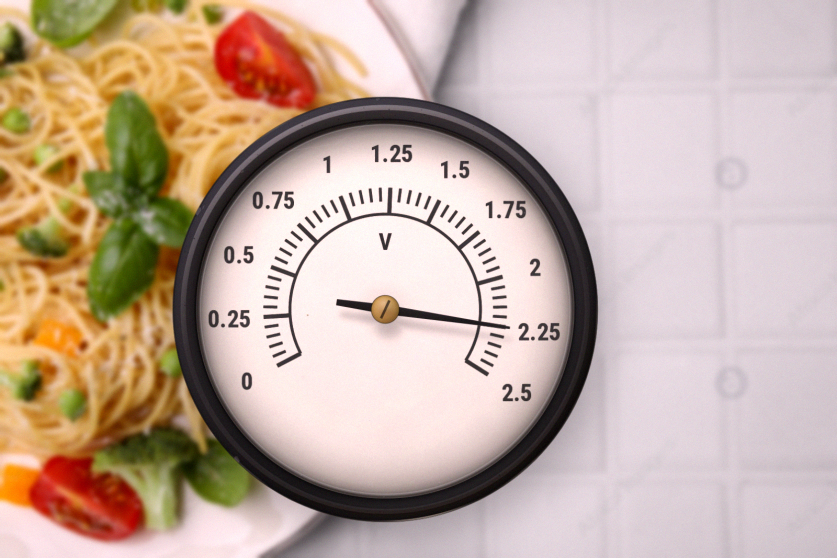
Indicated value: 2.25 V
